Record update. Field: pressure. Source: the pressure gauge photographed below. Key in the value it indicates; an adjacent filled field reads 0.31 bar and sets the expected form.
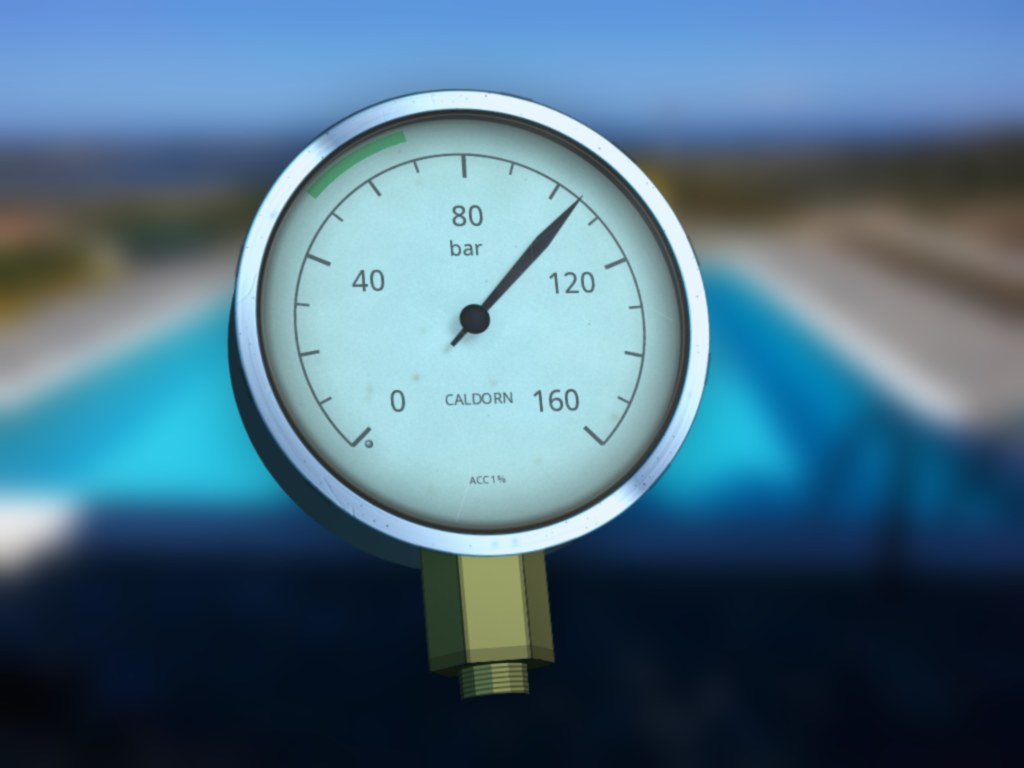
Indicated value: 105 bar
